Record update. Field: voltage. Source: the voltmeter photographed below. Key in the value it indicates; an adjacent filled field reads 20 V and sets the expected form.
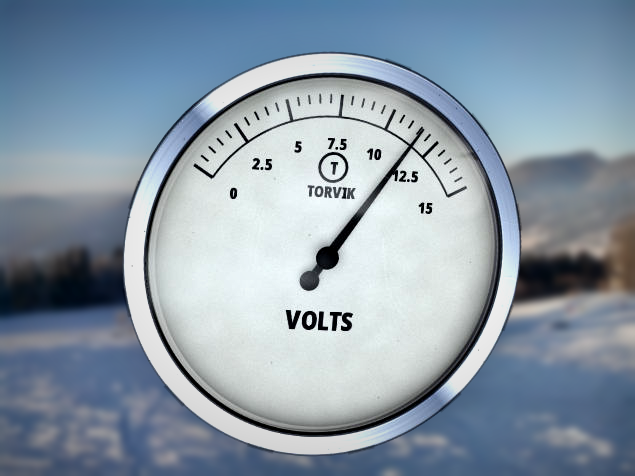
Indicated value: 11.5 V
